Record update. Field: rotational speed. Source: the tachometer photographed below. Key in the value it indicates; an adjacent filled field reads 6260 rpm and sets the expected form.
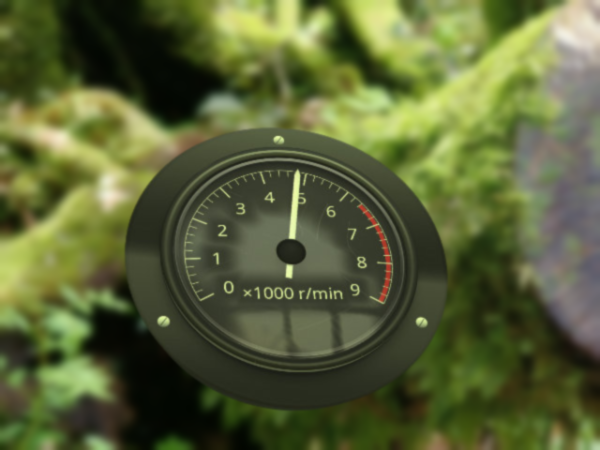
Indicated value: 4800 rpm
